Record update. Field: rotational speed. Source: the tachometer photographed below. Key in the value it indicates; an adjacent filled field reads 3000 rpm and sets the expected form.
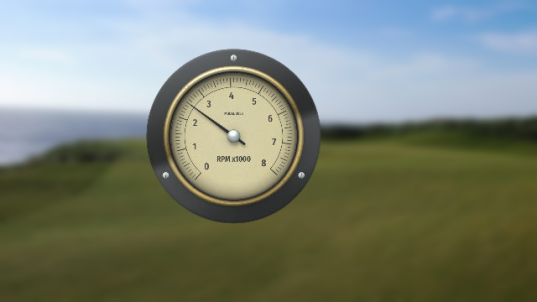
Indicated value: 2500 rpm
